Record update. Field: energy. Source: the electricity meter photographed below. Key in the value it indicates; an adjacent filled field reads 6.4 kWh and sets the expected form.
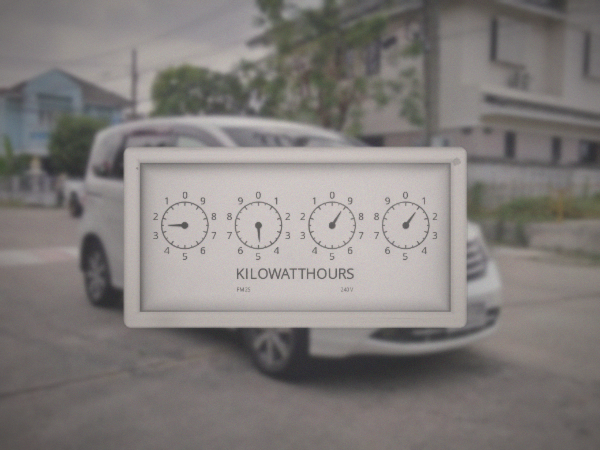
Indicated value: 2491 kWh
